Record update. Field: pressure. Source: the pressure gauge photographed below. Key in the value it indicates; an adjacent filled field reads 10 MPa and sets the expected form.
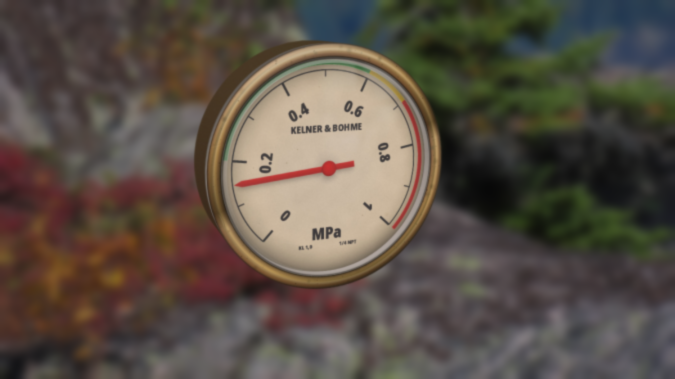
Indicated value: 0.15 MPa
